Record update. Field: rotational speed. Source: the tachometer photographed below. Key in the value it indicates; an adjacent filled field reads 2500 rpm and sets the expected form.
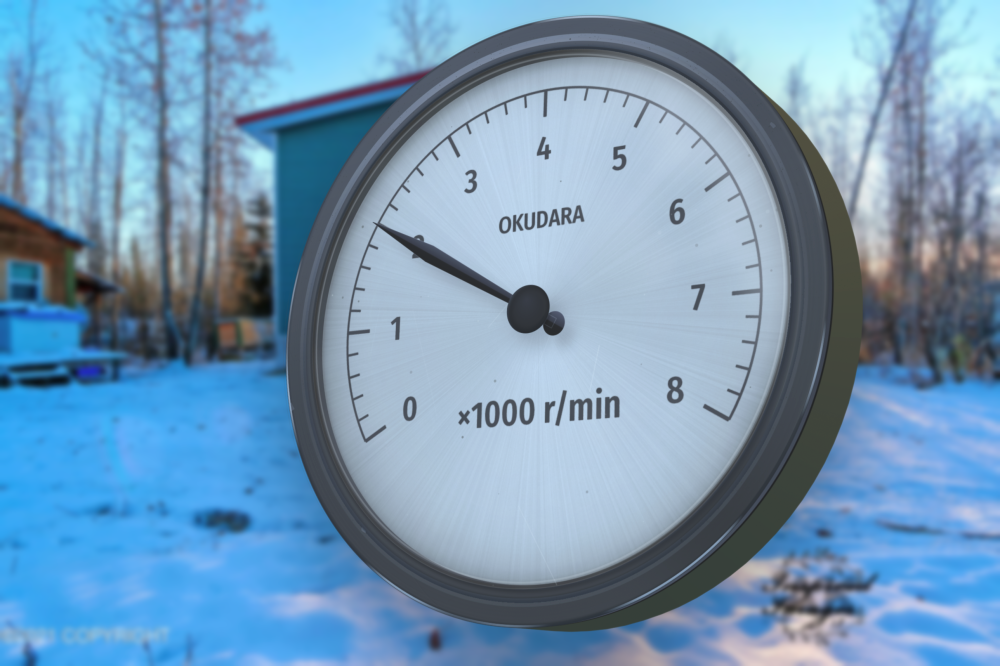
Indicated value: 2000 rpm
